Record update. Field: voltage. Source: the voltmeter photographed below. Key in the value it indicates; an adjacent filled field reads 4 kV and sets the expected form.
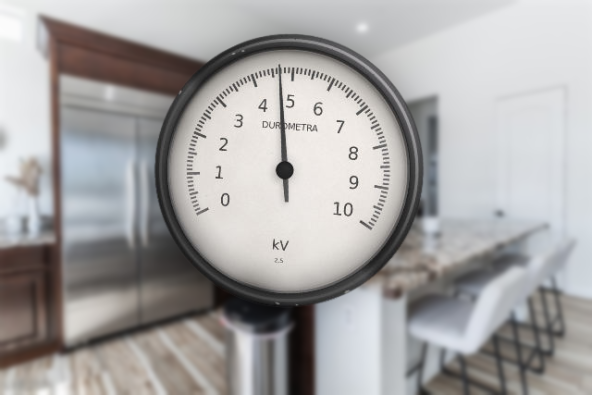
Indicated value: 4.7 kV
